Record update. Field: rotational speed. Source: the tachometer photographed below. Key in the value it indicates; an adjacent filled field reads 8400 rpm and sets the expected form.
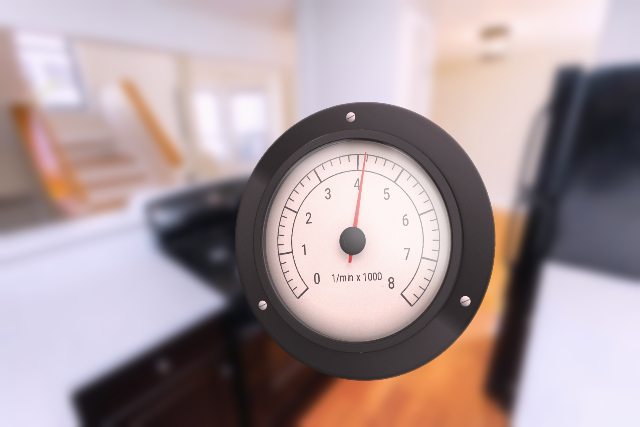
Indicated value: 4200 rpm
